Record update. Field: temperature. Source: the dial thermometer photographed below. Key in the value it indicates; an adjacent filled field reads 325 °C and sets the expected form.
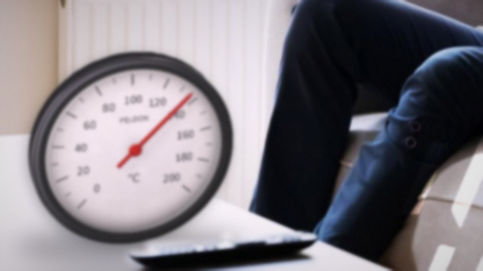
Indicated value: 135 °C
